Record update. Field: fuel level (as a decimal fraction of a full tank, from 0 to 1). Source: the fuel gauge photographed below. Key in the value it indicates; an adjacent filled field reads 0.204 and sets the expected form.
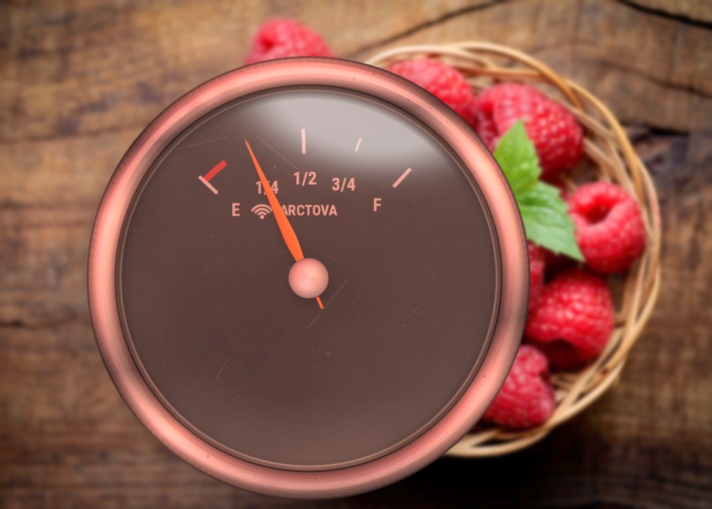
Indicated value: 0.25
